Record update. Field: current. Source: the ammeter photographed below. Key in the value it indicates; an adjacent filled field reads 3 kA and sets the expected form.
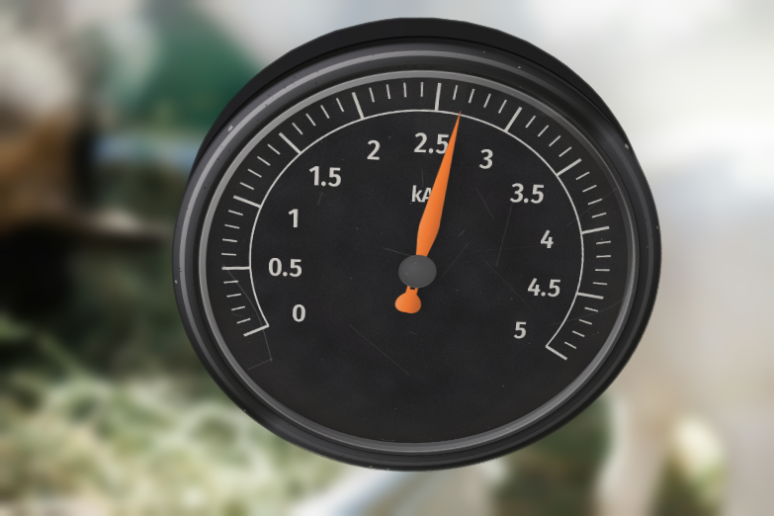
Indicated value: 2.65 kA
